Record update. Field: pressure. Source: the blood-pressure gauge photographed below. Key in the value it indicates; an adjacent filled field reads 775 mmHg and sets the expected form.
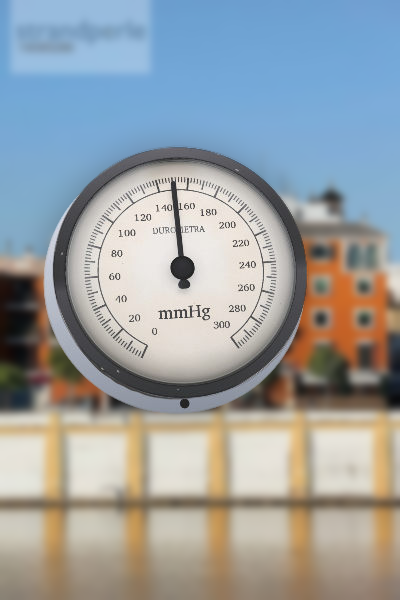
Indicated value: 150 mmHg
